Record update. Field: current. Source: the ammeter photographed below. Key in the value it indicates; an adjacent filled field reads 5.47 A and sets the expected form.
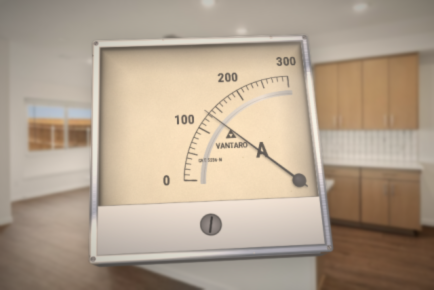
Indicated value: 130 A
